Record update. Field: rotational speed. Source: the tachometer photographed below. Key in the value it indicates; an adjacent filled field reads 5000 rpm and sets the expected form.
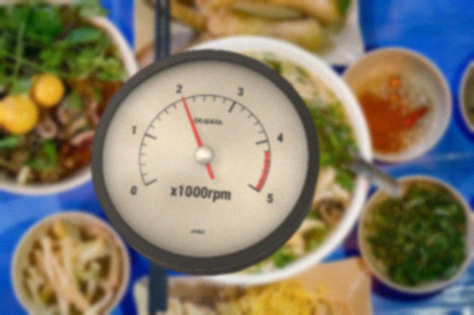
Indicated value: 2000 rpm
